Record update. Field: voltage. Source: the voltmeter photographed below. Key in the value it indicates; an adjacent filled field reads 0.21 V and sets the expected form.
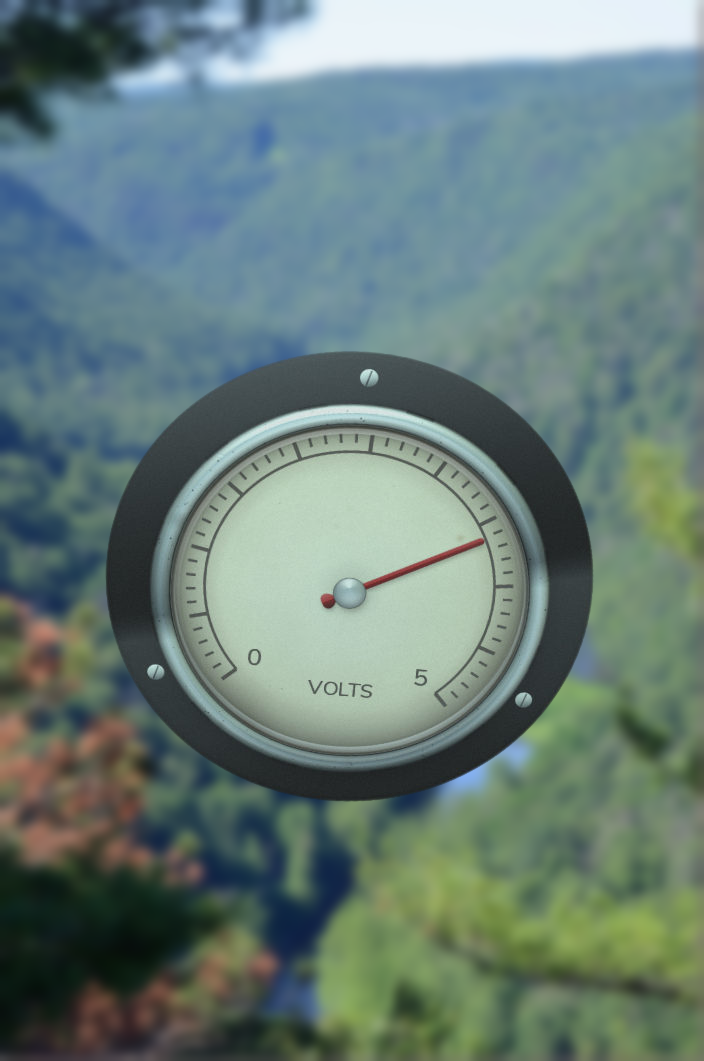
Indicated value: 3.6 V
